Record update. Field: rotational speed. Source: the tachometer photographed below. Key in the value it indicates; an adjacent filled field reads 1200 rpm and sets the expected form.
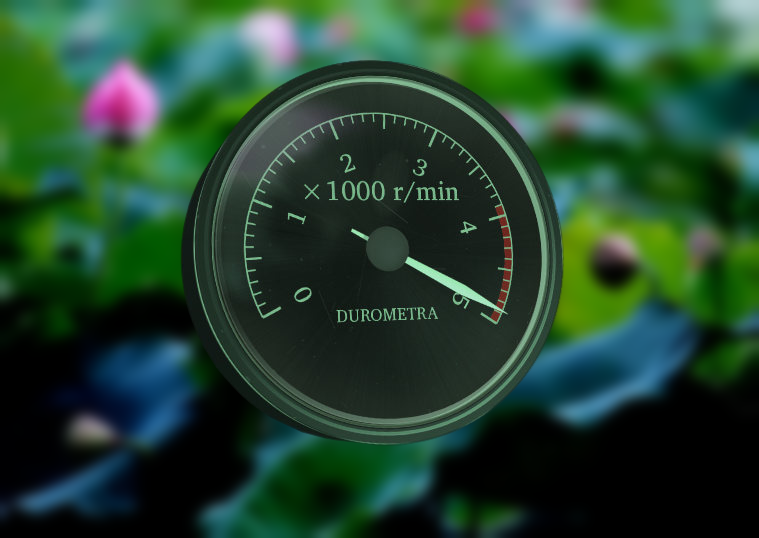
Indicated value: 4900 rpm
